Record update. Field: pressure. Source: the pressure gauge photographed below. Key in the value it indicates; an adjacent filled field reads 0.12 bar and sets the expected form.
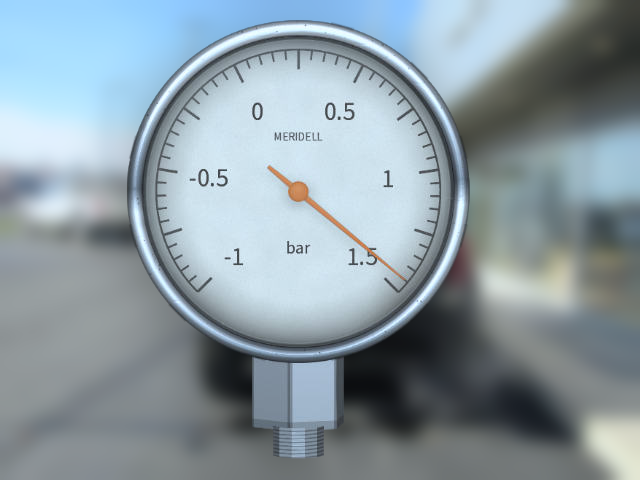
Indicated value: 1.45 bar
